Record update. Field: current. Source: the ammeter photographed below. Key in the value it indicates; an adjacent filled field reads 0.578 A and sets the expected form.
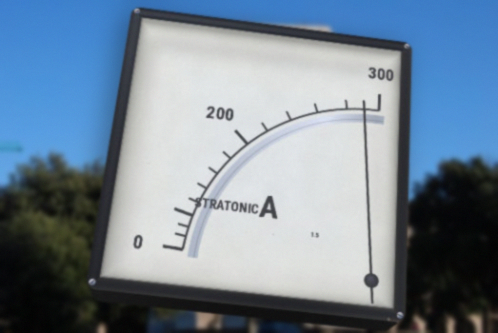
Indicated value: 290 A
